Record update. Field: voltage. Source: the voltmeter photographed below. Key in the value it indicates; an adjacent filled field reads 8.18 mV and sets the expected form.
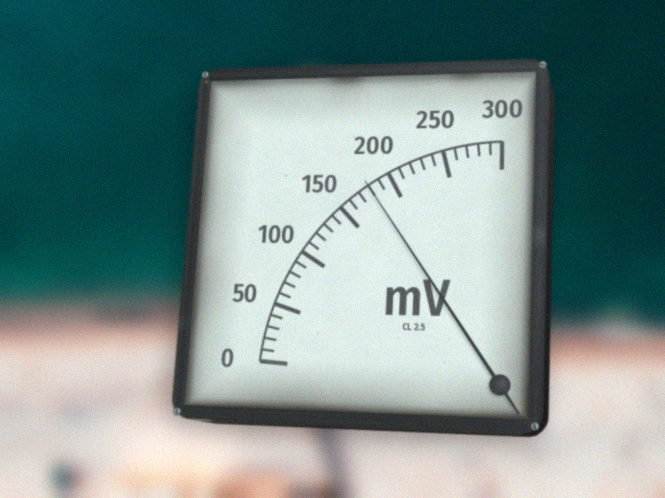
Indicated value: 180 mV
